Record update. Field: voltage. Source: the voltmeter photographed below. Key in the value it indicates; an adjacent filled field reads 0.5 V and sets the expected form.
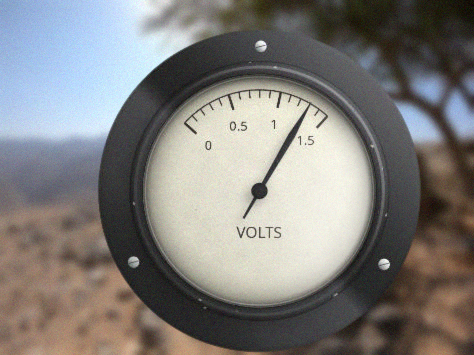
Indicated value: 1.3 V
